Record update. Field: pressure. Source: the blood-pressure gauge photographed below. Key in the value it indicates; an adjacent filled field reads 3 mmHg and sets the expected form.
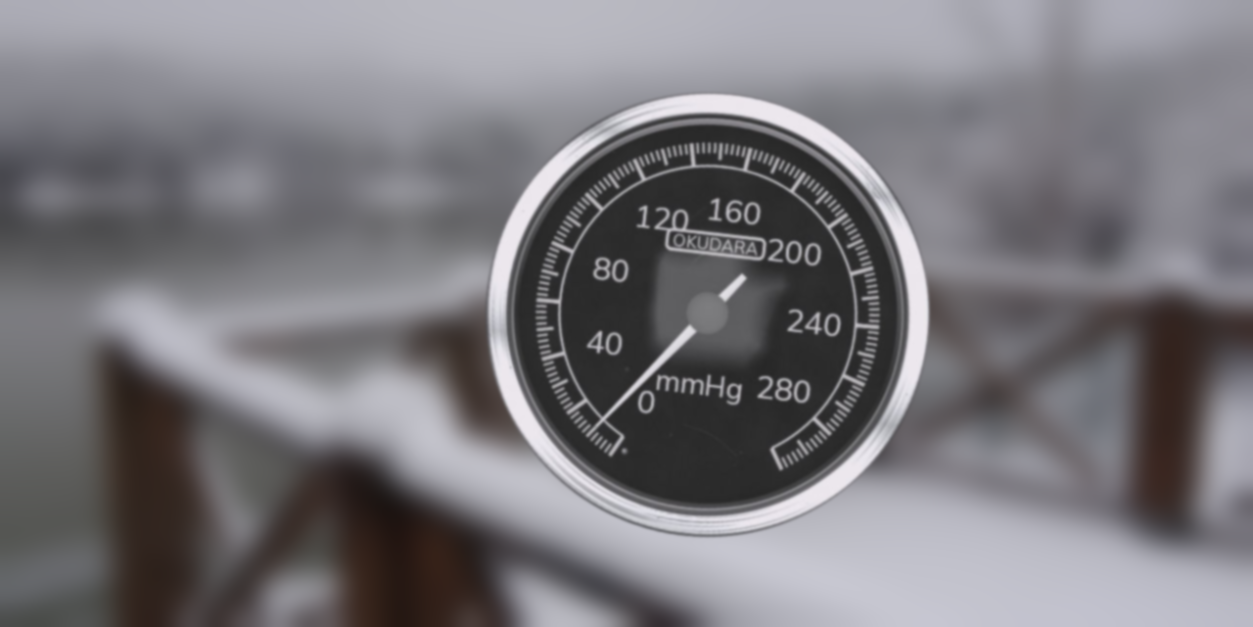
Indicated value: 10 mmHg
